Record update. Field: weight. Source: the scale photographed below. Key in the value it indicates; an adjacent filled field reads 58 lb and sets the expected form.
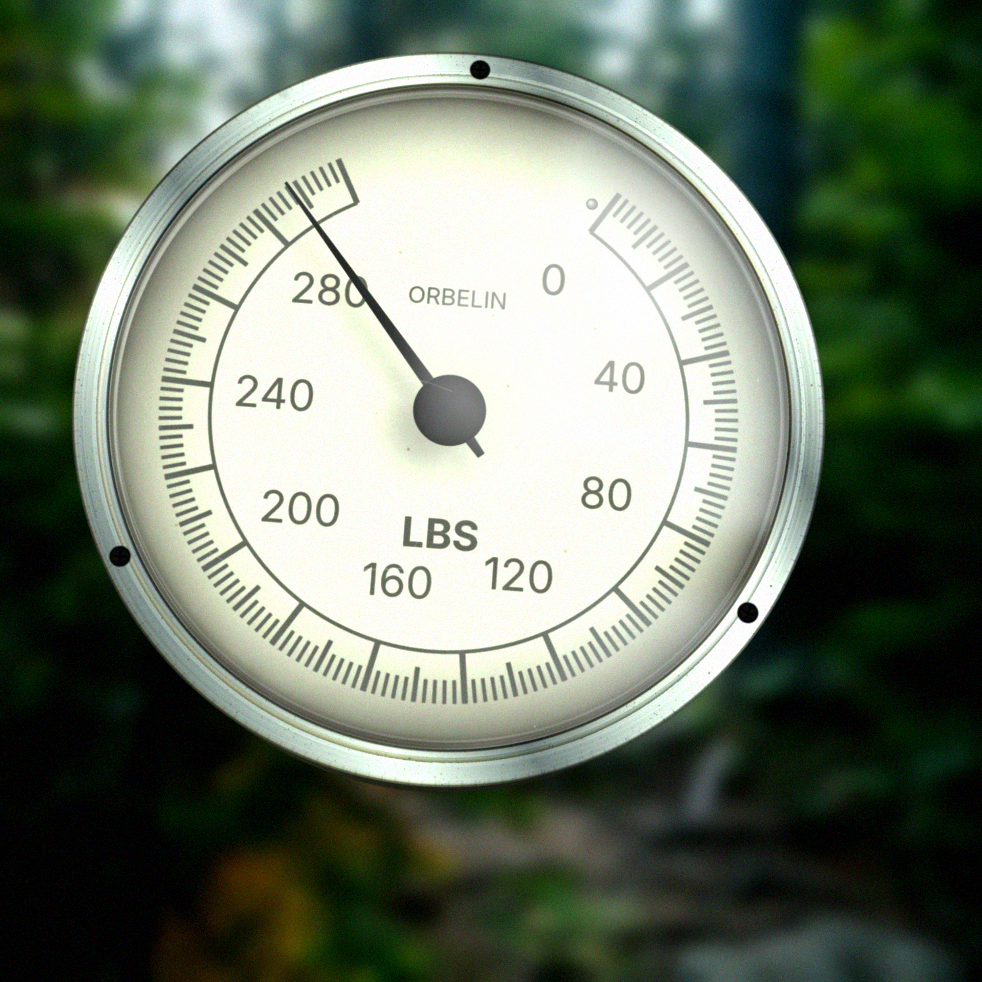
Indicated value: 288 lb
